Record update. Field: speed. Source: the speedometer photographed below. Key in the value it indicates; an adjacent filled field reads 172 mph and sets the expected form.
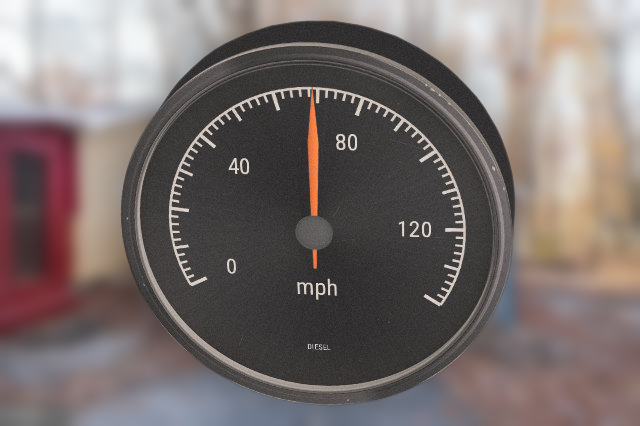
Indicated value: 69 mph
